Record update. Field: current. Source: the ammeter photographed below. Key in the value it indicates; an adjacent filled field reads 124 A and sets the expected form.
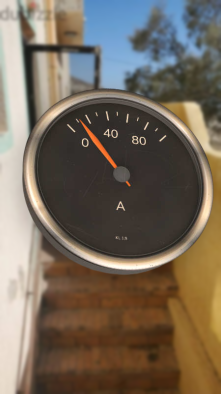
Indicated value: 10 A
